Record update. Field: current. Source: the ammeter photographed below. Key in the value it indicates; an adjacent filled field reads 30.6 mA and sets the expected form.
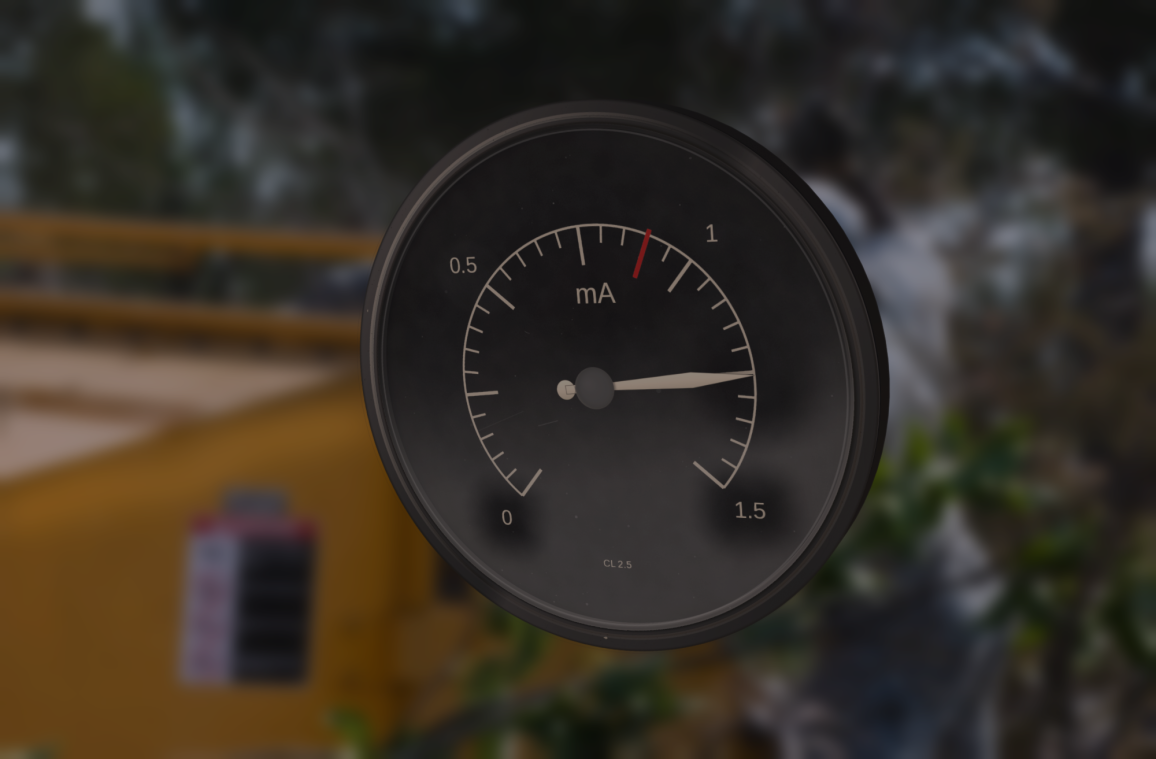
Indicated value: 1.25 mA
